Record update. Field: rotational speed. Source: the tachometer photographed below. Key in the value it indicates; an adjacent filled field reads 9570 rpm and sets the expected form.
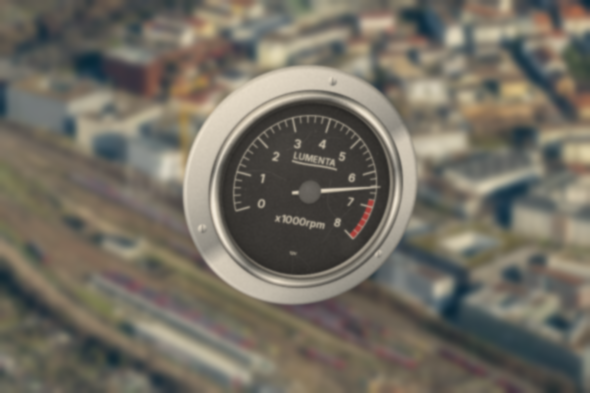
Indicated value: 6400 rpm
